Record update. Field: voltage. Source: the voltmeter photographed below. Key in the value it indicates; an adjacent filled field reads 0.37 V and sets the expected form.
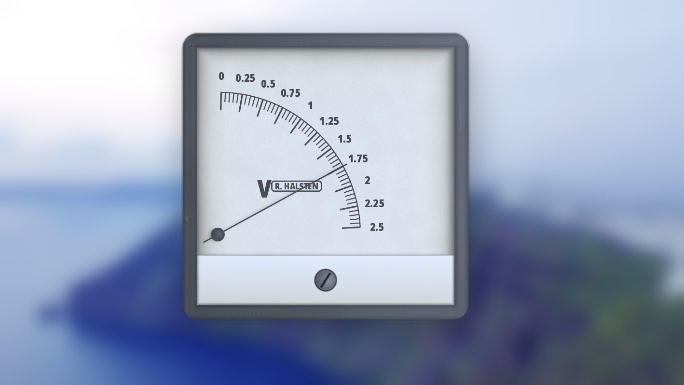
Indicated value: 1.75 V
